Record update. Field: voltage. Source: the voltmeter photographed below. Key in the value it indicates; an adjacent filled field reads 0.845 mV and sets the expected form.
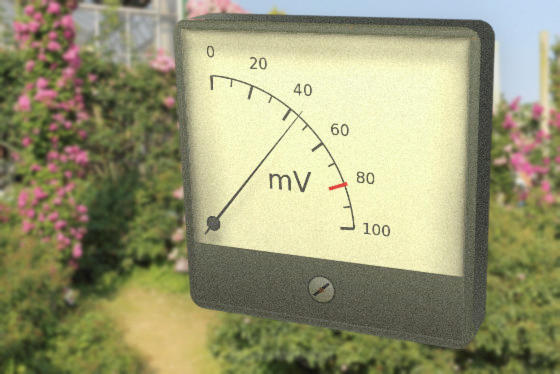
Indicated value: 45 mV
